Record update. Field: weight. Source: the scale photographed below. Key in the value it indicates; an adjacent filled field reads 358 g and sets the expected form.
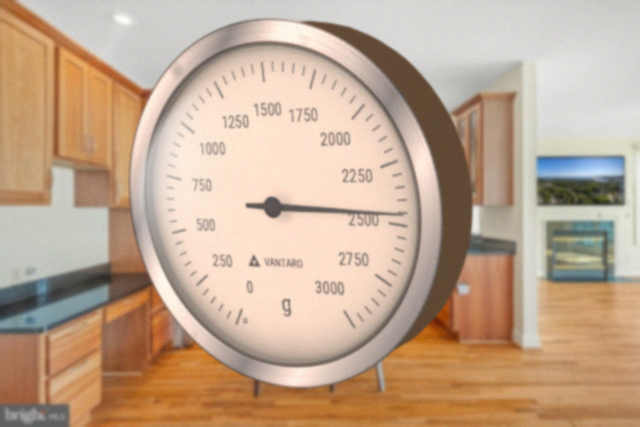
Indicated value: 2450 g
